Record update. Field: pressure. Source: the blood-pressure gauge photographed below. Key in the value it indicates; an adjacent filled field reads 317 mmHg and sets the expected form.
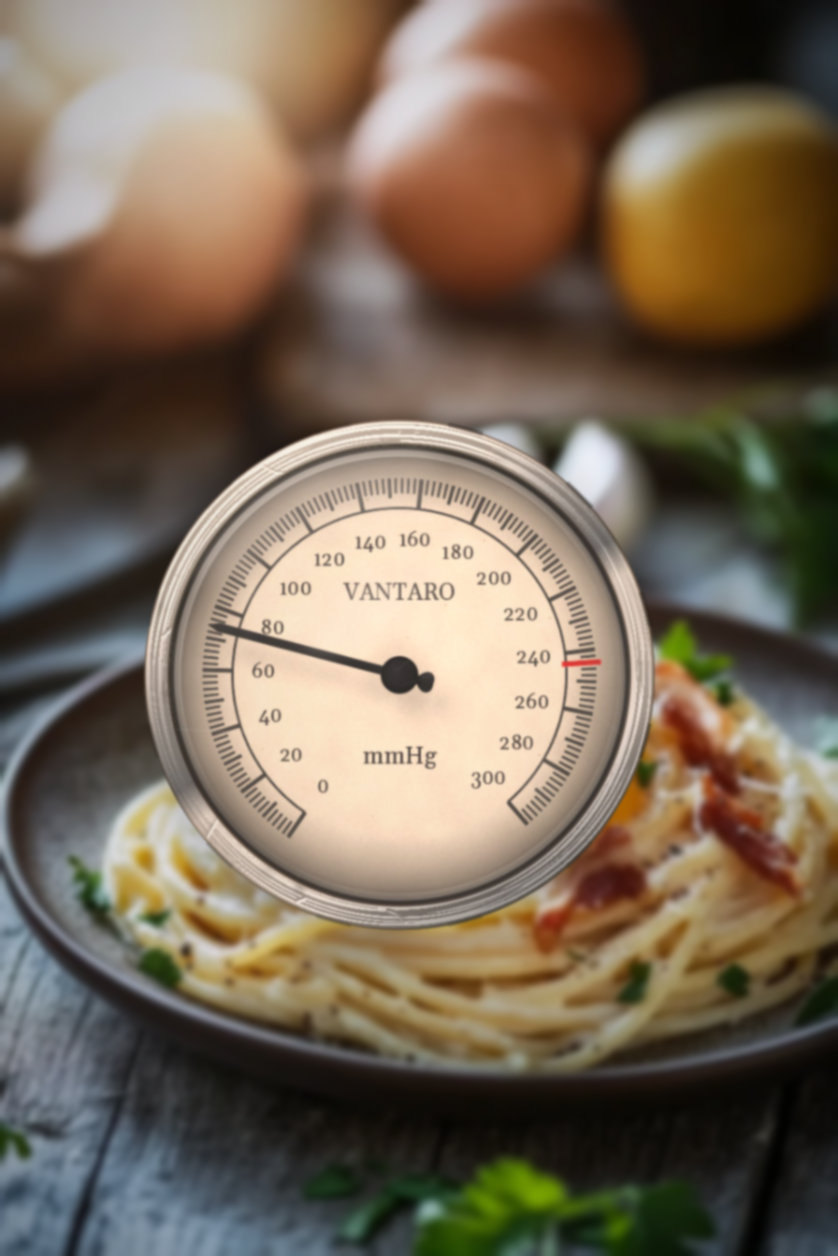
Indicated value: 74 mmHg
